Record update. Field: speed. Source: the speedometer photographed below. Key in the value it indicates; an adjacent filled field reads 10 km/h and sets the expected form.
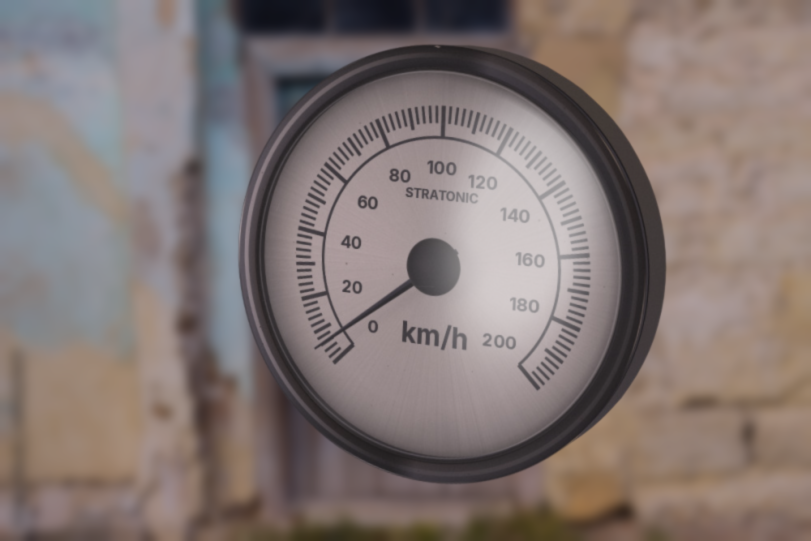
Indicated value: 6 km/h
